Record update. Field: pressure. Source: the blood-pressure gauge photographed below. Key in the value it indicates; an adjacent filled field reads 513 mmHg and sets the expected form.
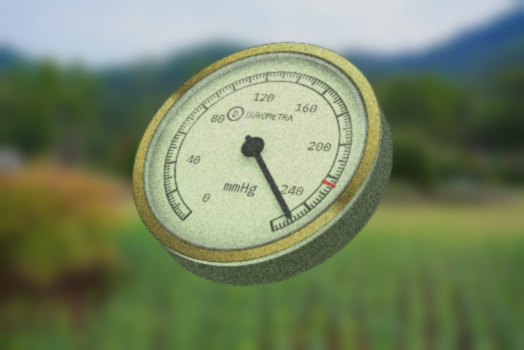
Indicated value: 250 mmHg
